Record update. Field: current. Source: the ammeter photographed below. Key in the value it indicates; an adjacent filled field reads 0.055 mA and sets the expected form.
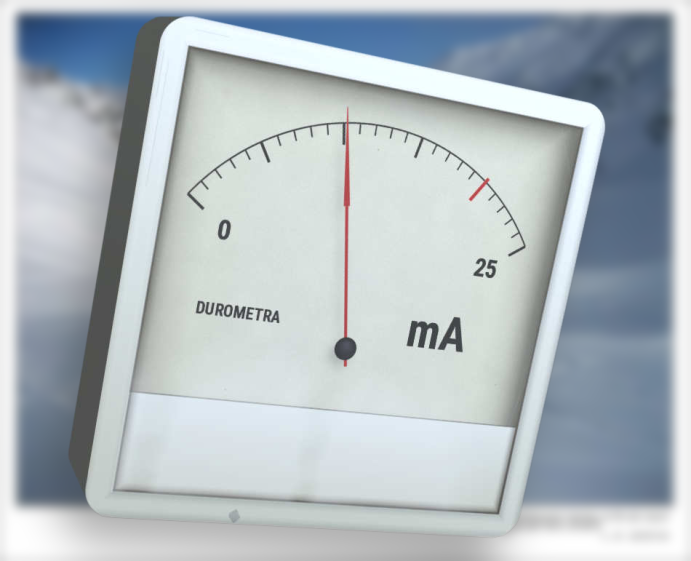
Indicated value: 10 mA
